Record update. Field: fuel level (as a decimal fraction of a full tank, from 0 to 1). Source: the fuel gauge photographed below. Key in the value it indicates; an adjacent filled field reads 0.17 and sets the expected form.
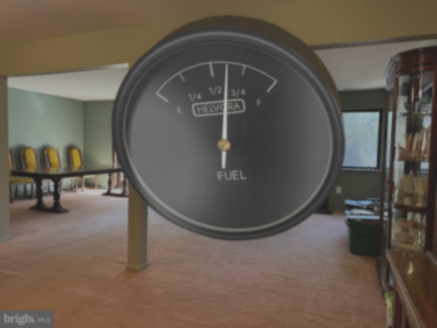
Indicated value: 0.625
